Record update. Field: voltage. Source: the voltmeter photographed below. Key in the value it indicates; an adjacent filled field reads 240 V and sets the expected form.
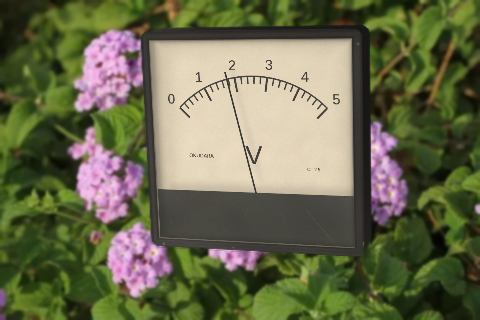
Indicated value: 1.8 V
